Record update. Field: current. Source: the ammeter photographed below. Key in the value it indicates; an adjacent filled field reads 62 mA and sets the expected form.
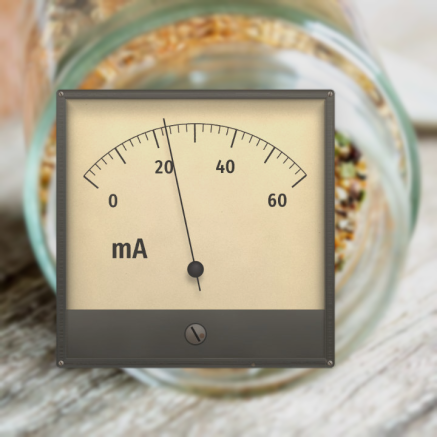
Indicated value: 23 mA
